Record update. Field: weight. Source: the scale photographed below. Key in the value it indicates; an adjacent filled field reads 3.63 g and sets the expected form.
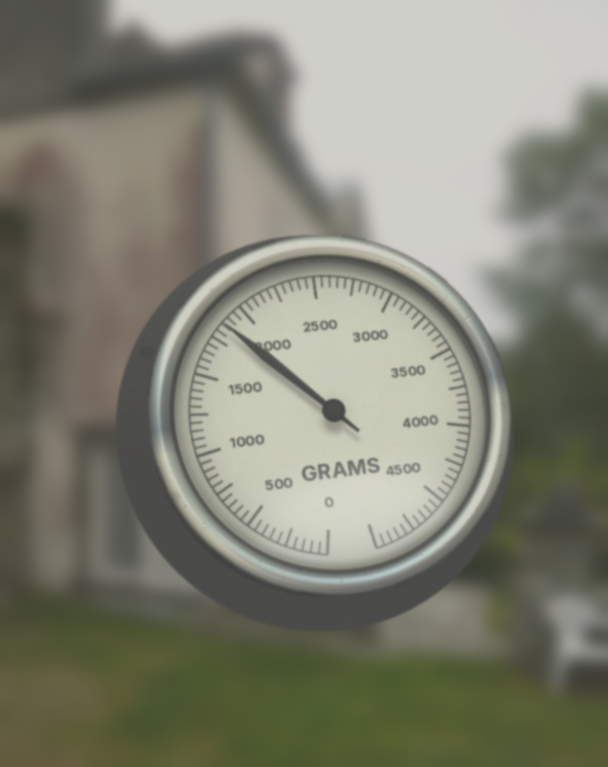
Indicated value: 1850 g
